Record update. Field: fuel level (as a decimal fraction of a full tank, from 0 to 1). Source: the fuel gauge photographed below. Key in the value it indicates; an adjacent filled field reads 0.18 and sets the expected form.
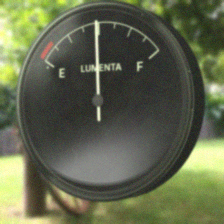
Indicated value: 0.5
